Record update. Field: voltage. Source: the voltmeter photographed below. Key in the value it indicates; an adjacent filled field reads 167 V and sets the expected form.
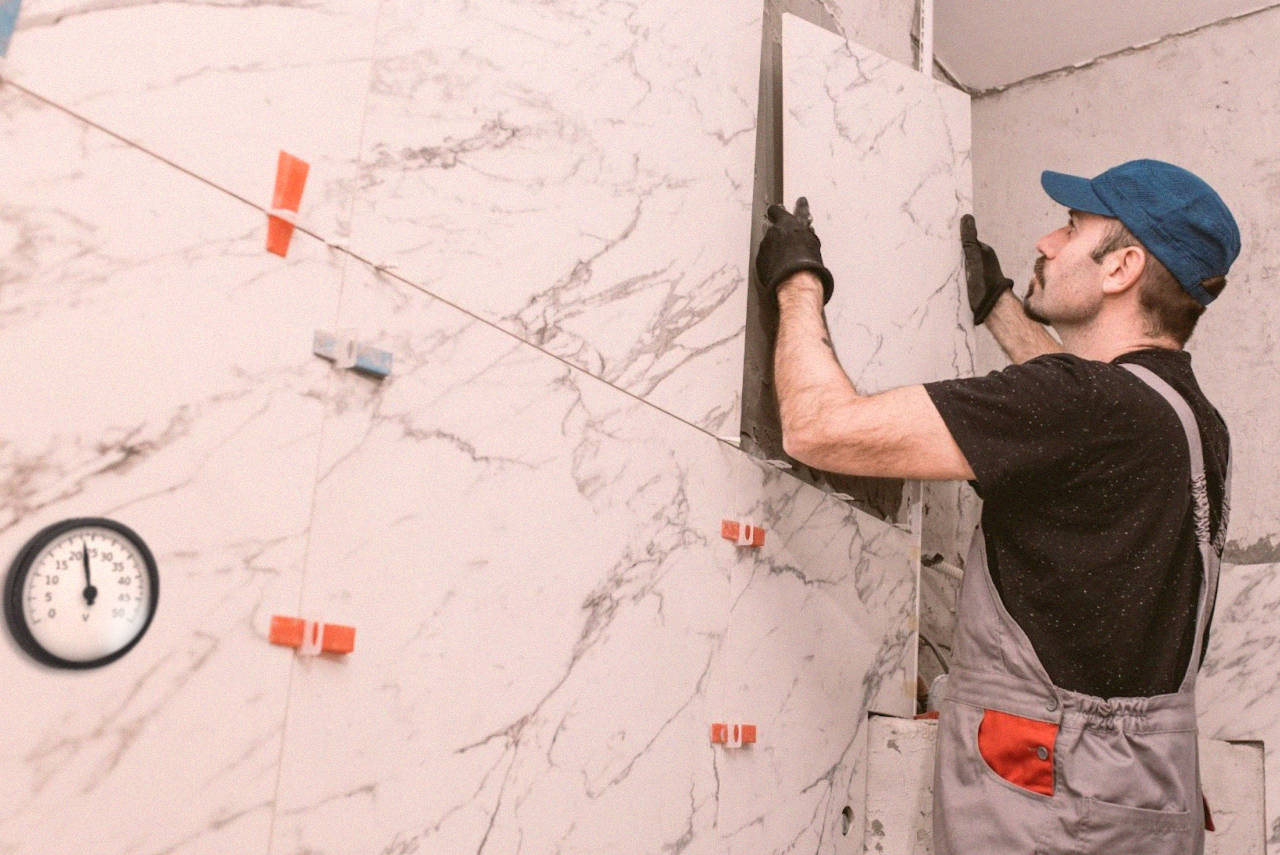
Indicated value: 22.5 V
